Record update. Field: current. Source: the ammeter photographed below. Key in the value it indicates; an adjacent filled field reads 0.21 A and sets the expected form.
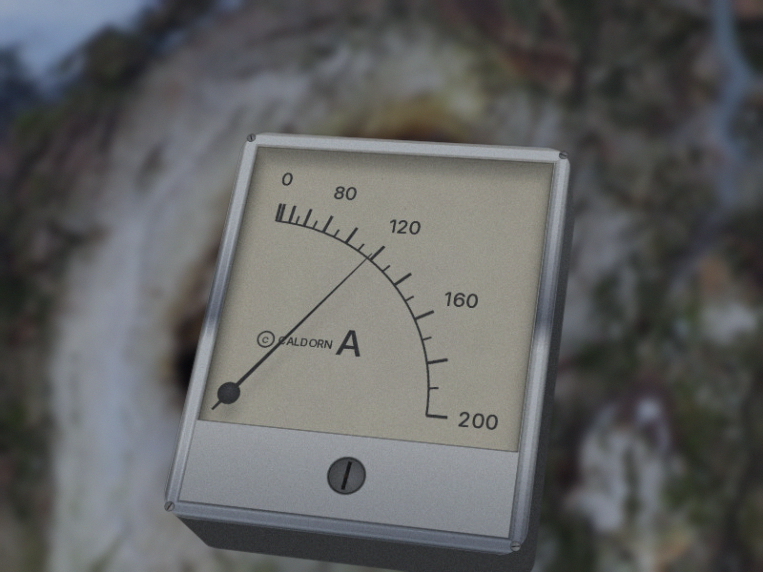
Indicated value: 120 A
